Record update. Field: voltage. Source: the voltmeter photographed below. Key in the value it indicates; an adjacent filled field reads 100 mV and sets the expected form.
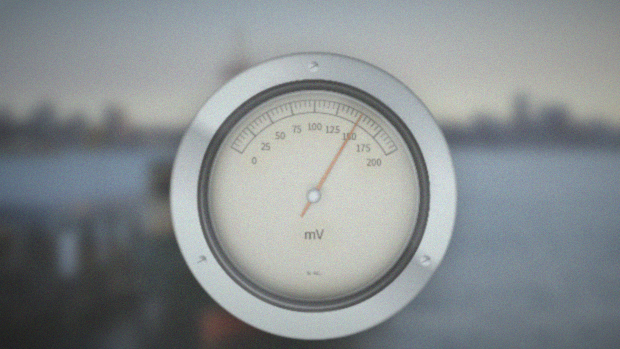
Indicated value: 150 mV
